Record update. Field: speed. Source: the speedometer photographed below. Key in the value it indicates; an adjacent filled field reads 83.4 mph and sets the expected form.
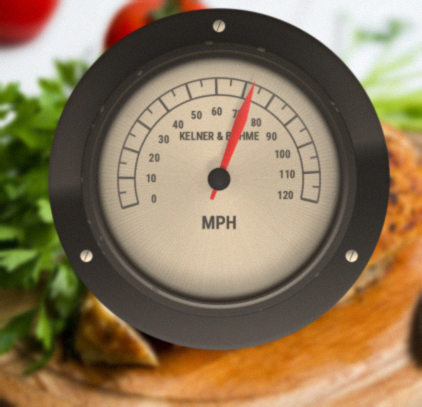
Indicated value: 72.5 mph
